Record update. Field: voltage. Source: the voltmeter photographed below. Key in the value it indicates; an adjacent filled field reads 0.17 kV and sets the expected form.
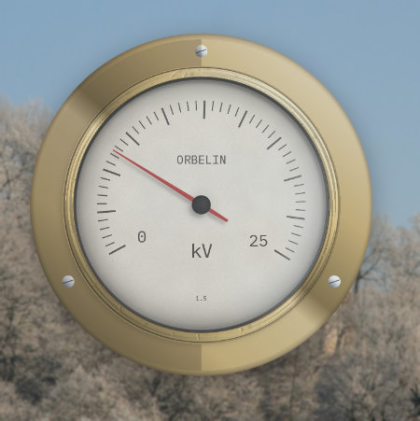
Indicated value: 6.25 kV
